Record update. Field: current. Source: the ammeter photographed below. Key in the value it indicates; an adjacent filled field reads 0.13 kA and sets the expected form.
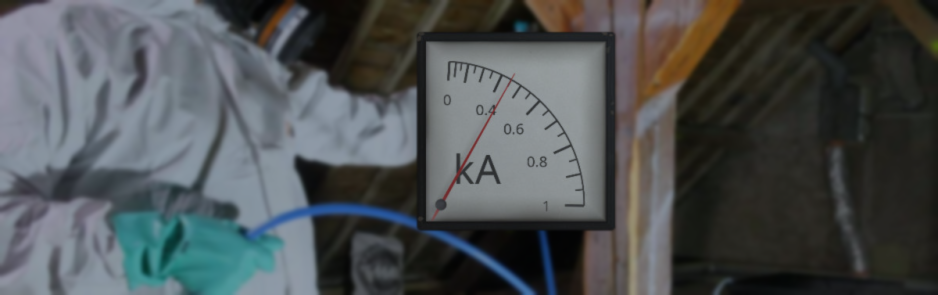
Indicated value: 0.45 kA
